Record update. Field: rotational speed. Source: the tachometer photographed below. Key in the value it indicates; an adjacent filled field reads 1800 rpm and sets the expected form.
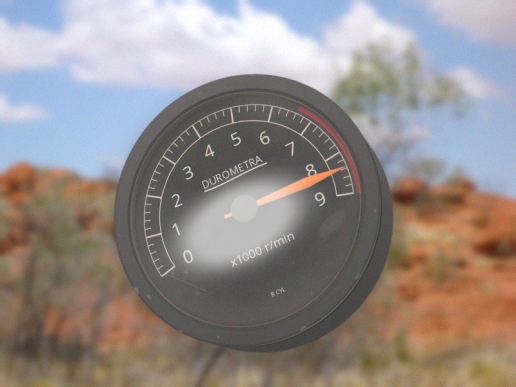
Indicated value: 8400 rpm
